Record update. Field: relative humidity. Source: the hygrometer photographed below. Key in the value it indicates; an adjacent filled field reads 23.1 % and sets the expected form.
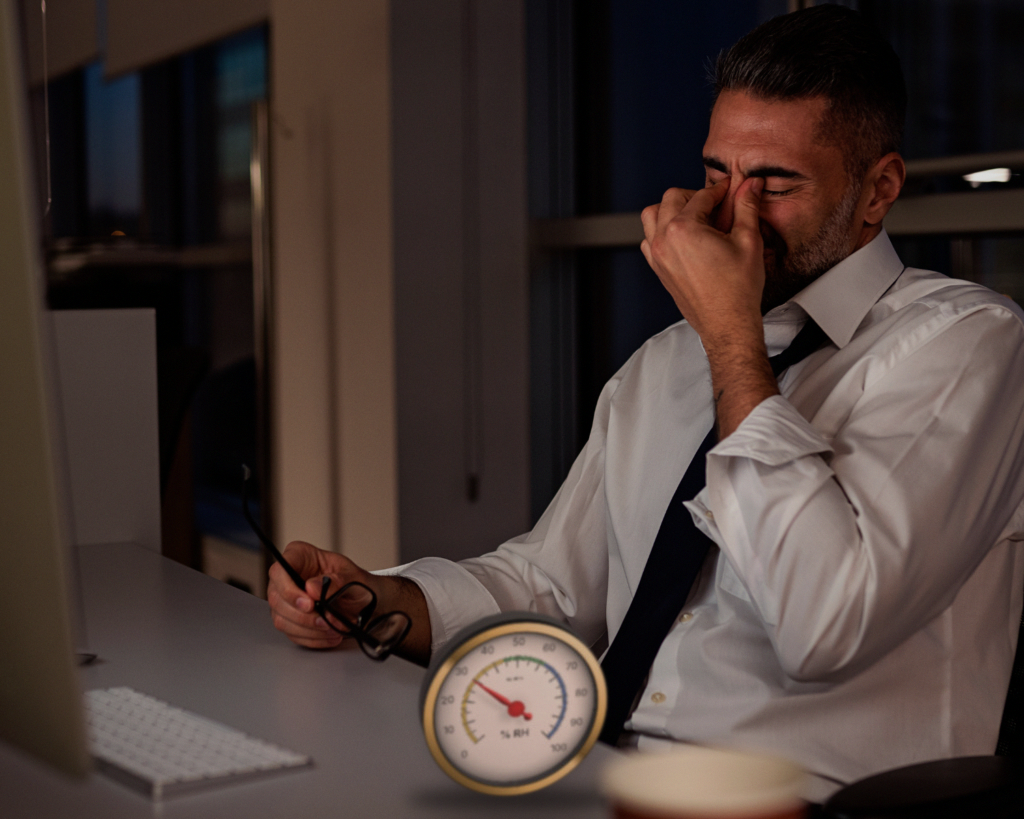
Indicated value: 30 %
